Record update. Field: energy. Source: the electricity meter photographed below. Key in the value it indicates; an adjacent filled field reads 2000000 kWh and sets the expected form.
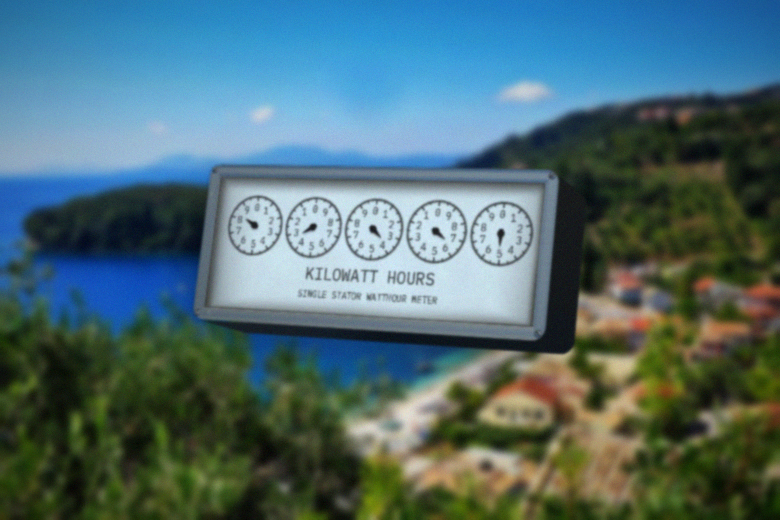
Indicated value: 83365 kWh
